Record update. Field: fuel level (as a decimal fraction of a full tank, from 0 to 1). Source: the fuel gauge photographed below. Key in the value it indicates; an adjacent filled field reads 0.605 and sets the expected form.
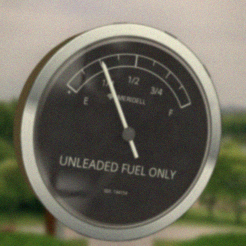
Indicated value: 0.25
